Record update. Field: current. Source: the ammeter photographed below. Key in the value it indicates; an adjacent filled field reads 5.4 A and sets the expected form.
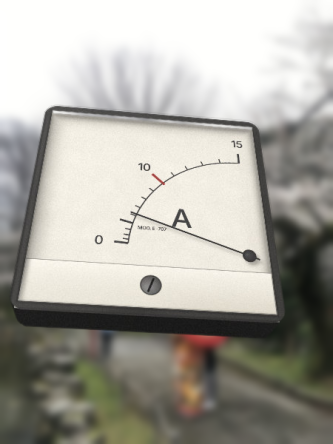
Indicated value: 6 A
